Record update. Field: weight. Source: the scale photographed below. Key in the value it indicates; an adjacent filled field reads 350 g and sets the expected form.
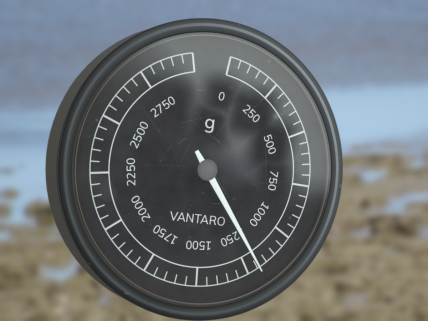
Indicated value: 1200 g
